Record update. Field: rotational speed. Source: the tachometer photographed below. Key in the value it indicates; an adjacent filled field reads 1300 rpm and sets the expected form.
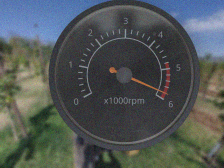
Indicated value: 5800 rpm
